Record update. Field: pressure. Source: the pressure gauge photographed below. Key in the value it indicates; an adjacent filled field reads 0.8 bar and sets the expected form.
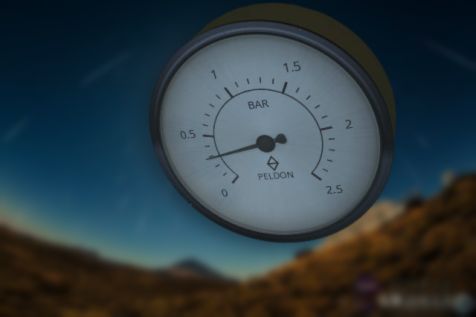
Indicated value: 0.3 bar
